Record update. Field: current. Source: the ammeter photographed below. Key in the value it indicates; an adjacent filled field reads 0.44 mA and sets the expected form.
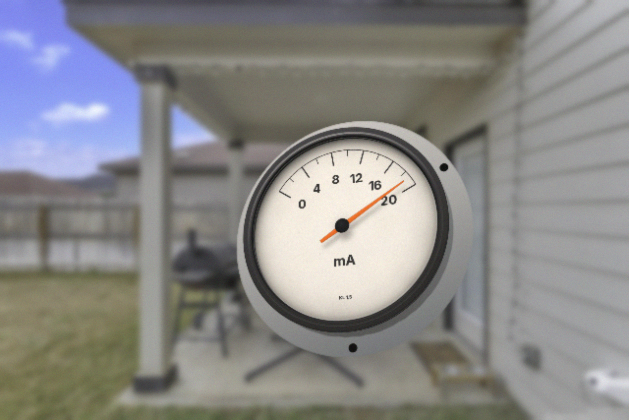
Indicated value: 19 mA
